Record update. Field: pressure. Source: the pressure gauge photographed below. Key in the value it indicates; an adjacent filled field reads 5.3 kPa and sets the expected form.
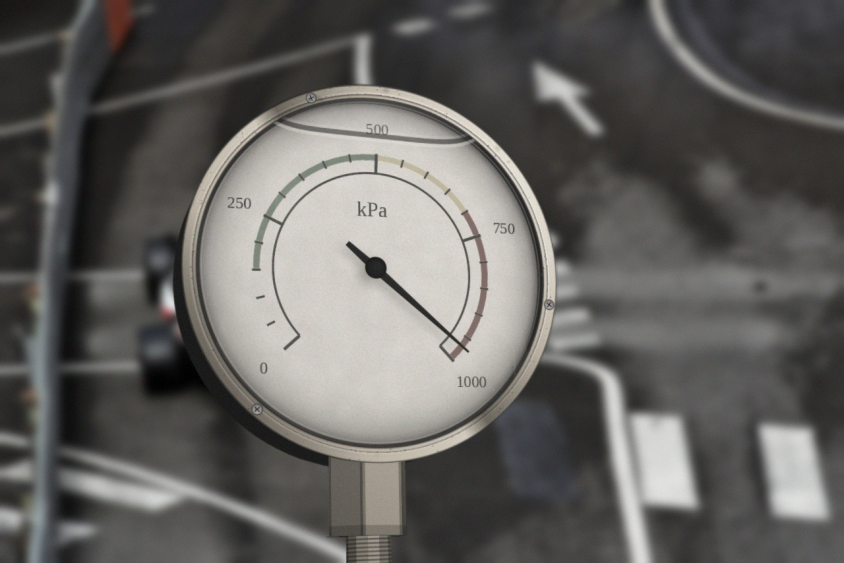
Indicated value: 975 kPa
